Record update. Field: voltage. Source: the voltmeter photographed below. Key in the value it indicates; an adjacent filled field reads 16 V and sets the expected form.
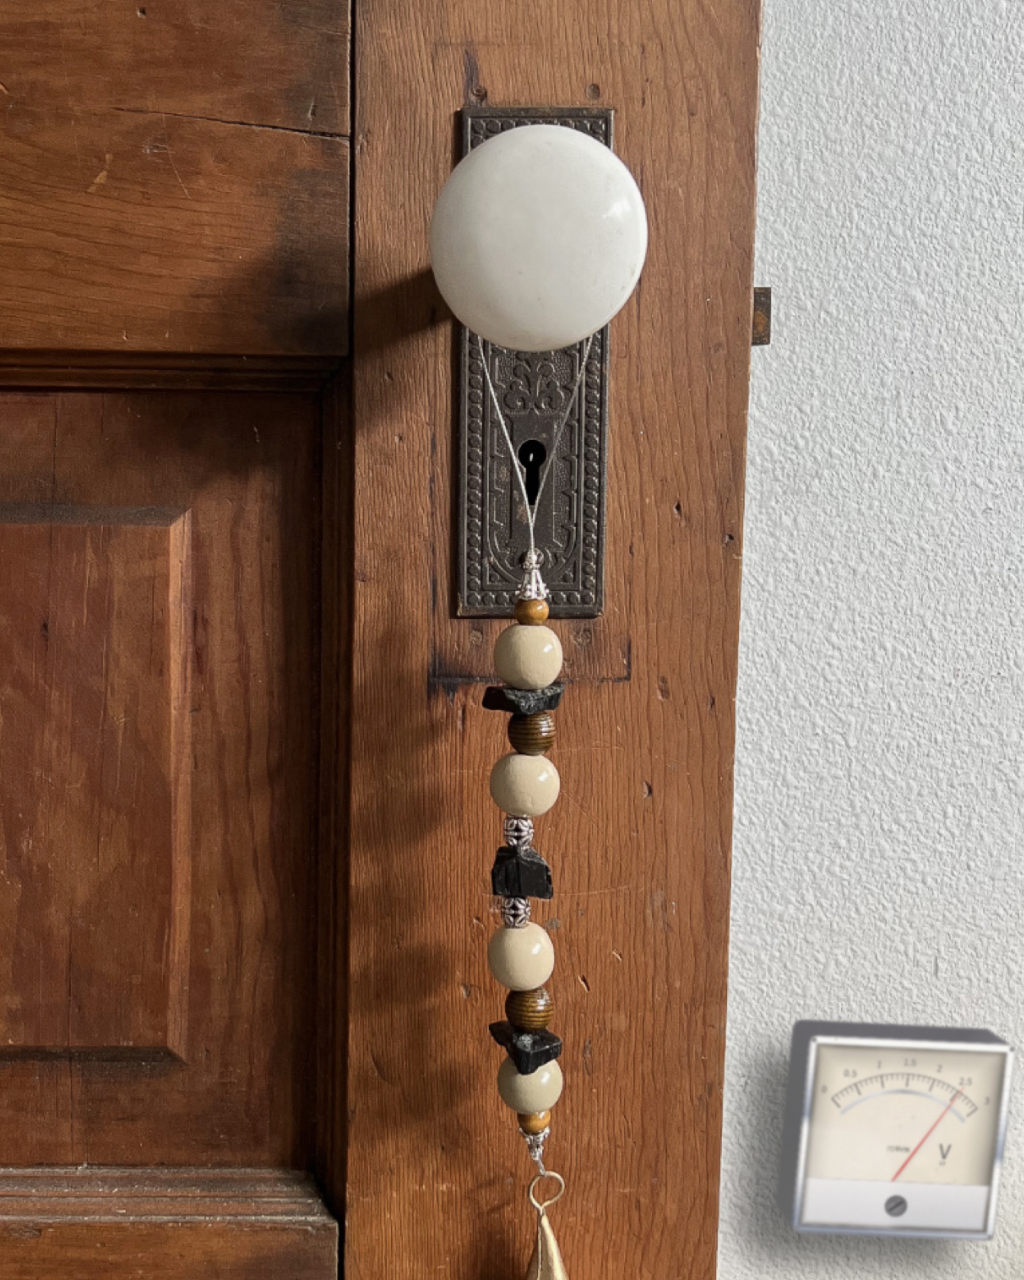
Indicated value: 2.5 V
